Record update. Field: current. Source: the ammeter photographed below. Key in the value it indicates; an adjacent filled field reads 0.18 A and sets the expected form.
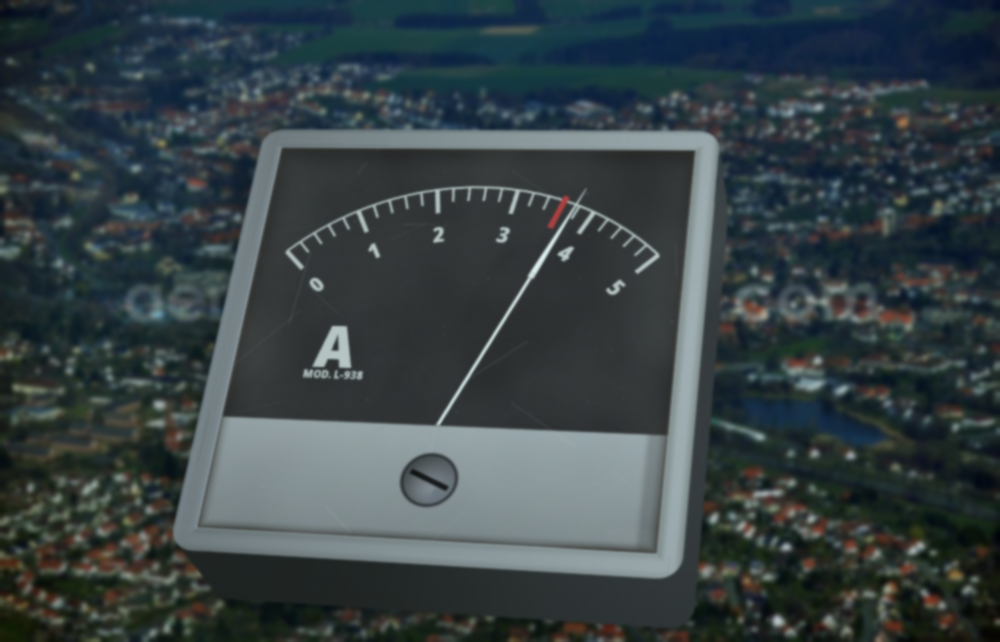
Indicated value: 3.8 A
